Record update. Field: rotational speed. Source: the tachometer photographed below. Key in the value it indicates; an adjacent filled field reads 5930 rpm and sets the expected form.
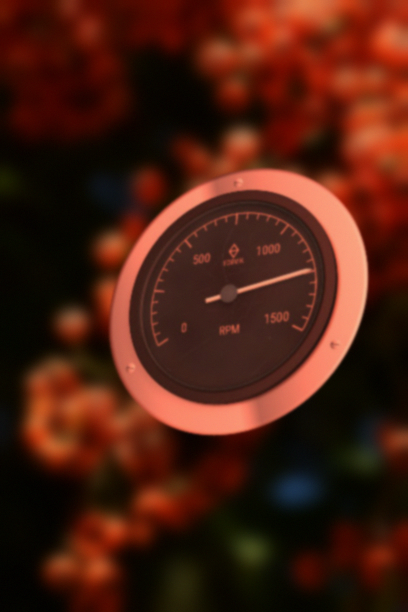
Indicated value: 1250 rpm
